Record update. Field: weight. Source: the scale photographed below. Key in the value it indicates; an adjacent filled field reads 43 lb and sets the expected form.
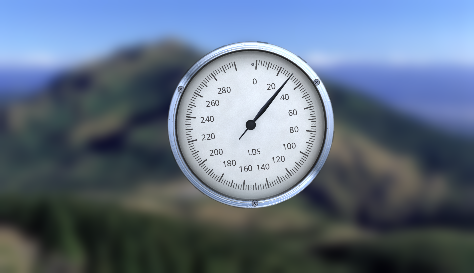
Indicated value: 30 lb
